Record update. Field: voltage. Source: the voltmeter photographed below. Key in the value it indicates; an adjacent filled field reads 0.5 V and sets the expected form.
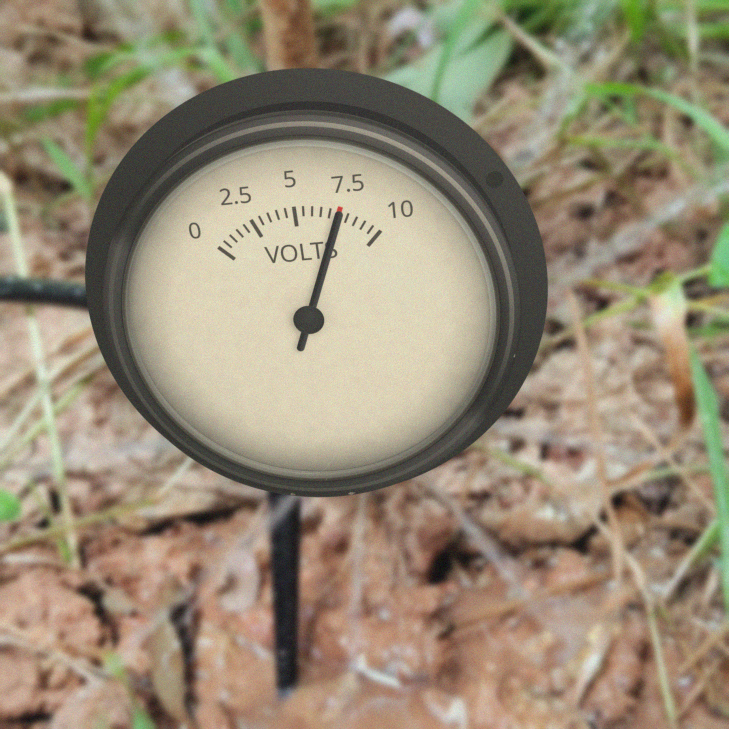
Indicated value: 7.5 V
